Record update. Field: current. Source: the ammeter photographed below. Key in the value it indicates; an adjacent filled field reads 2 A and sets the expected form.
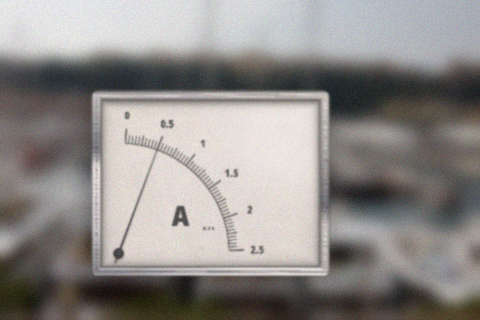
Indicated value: 0.5 A
